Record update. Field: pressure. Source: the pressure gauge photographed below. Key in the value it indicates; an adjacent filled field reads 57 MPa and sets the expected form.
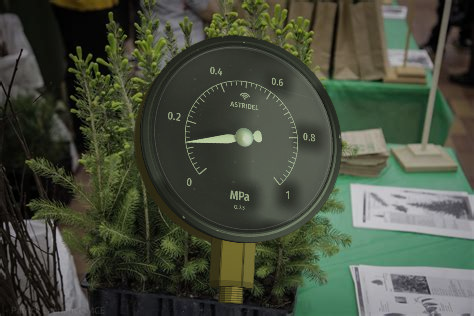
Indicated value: 0.12 MPa
